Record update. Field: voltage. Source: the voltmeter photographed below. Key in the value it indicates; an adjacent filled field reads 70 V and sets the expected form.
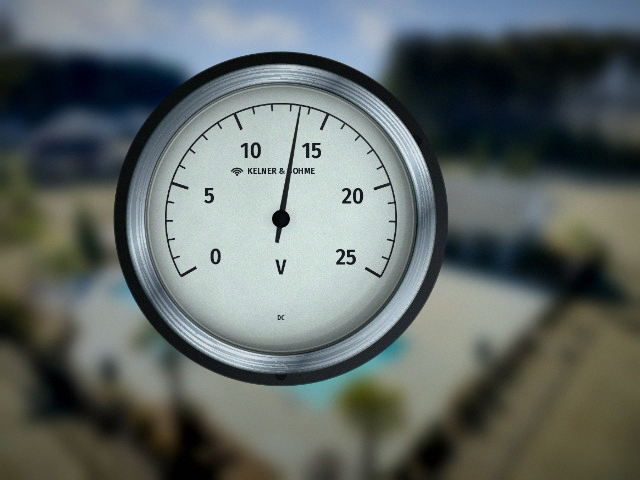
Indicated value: 13.5 V
